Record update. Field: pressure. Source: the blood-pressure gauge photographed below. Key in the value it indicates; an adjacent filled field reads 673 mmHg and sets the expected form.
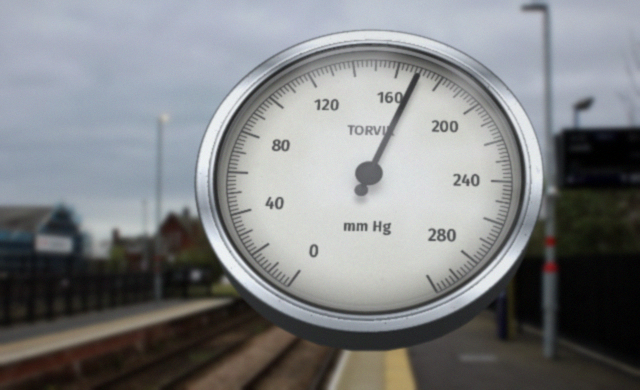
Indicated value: 170 mmHg
